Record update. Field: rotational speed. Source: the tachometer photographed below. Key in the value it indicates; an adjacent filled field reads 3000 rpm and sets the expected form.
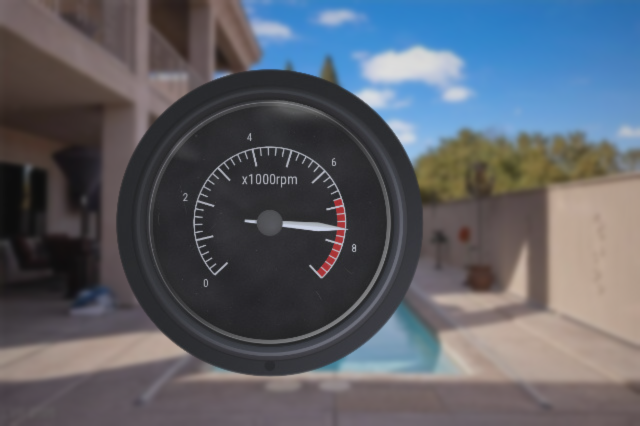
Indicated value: 7600 rpm
